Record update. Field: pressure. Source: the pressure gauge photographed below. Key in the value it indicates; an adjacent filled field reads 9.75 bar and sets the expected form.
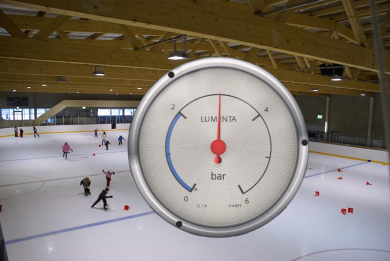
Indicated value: 3 bar
